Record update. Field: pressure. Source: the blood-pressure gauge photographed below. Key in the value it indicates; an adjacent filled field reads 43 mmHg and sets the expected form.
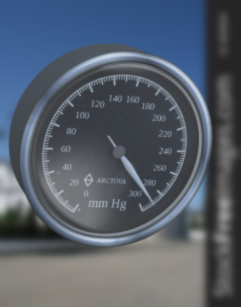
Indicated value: 290 mmHg
